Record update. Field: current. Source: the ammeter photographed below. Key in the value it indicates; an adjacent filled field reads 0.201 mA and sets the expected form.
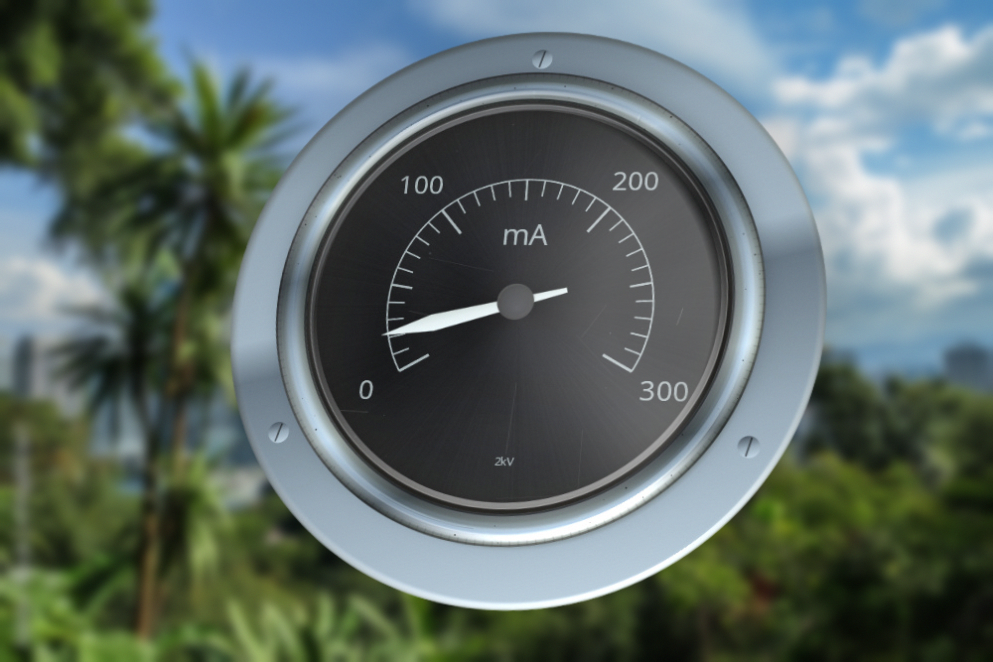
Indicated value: 20 mA
